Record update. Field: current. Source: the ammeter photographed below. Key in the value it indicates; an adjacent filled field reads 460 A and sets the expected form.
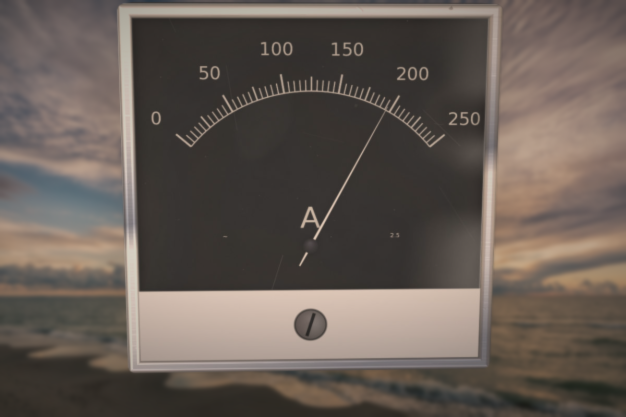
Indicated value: 195 A
